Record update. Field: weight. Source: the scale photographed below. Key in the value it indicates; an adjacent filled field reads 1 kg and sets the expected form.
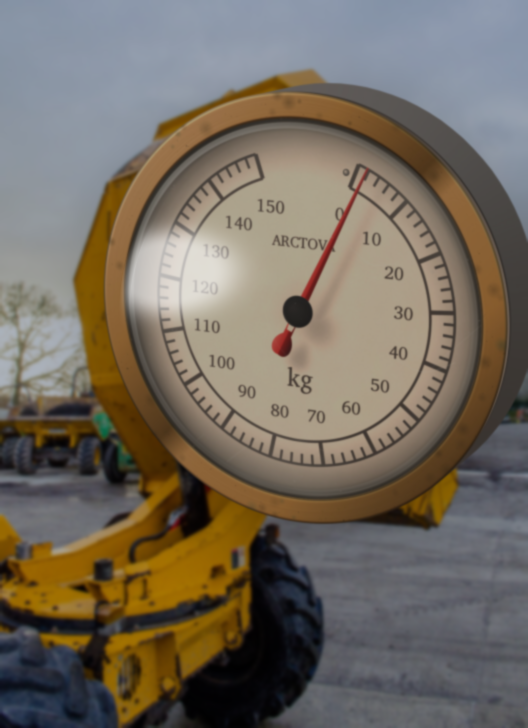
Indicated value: 2 kg
